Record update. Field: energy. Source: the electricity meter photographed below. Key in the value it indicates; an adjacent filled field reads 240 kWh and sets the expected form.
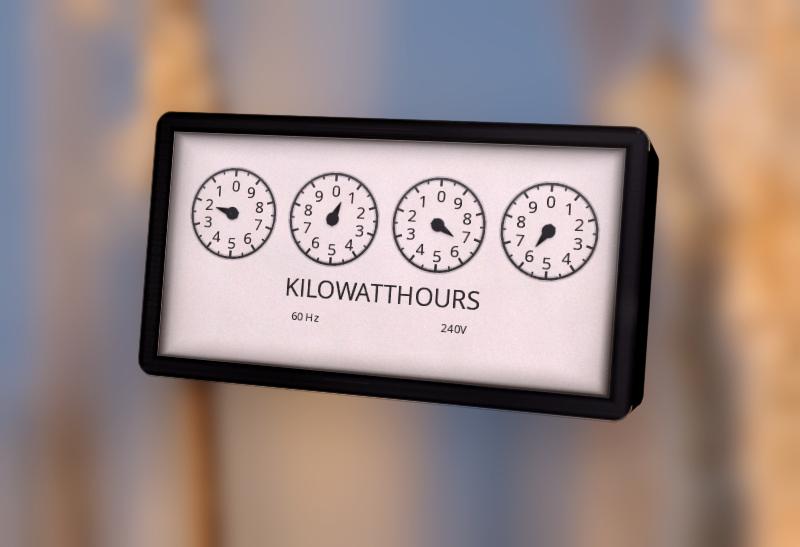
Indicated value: 2066 kWh
